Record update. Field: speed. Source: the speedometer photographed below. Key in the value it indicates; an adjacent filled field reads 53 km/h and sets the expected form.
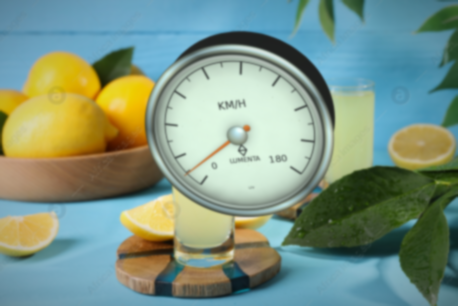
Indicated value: 10 km/h
